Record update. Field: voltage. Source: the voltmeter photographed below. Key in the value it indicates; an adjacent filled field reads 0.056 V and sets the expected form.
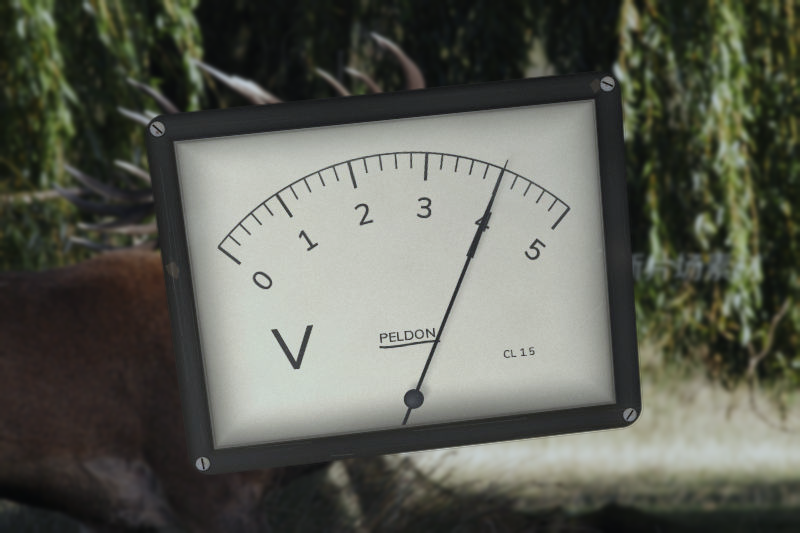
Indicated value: 4 V
